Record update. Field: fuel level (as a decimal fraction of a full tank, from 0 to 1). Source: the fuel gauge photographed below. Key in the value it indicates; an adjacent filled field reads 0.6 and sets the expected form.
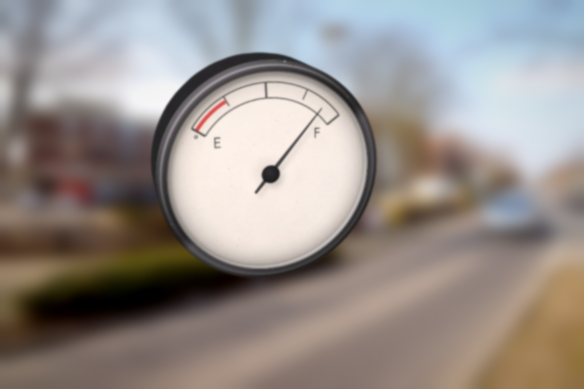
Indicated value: 0.875
